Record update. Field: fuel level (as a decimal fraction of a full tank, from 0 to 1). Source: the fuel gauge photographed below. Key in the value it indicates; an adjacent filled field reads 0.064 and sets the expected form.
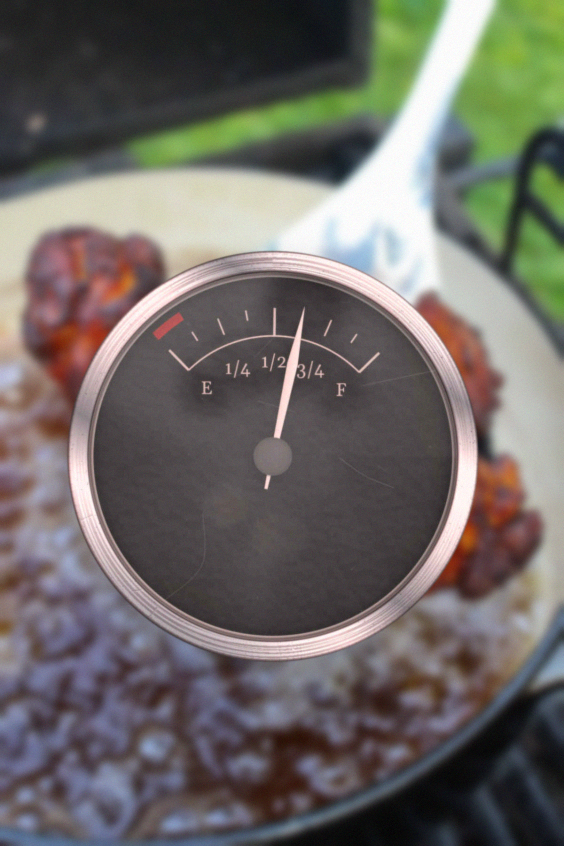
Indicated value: 0.625
